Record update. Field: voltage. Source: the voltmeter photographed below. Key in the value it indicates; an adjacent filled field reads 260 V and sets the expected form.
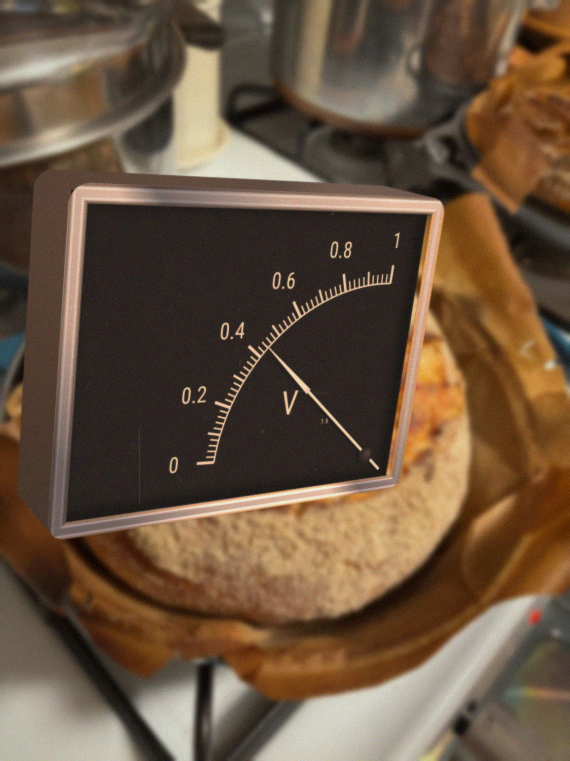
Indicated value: 0.44 V
